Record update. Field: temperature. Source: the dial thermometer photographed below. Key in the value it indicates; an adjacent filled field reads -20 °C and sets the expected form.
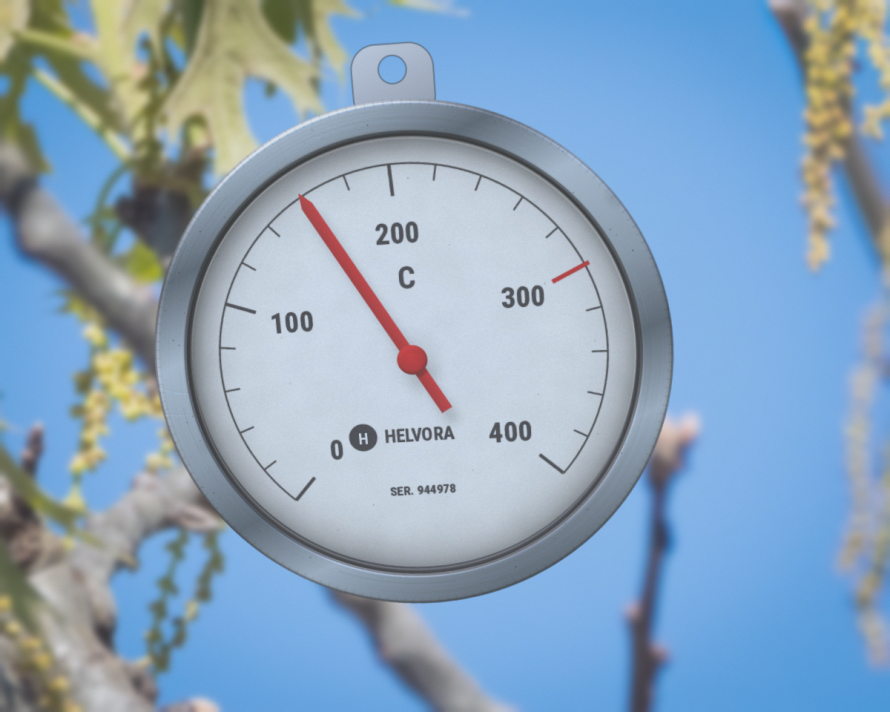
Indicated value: 160 °C
